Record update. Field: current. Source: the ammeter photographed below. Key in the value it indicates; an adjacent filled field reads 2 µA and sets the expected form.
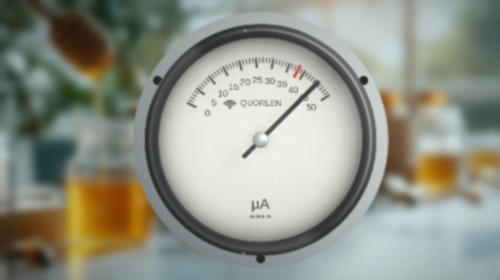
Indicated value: 45 µA
